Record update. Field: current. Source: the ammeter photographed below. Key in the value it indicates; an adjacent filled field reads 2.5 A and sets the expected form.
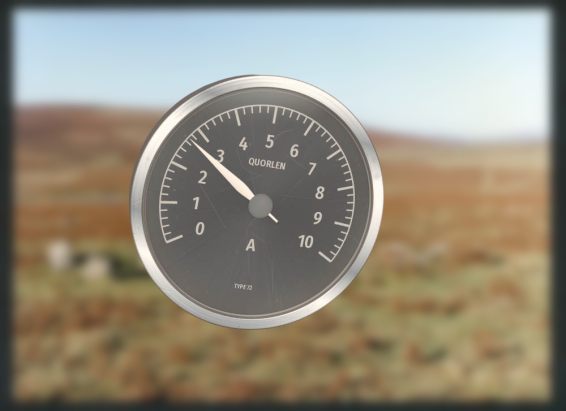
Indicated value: 2.7 A
